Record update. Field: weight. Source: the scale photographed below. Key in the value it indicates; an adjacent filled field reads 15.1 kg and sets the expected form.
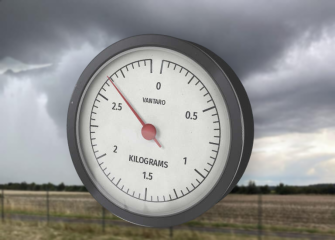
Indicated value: 2.65 kg
